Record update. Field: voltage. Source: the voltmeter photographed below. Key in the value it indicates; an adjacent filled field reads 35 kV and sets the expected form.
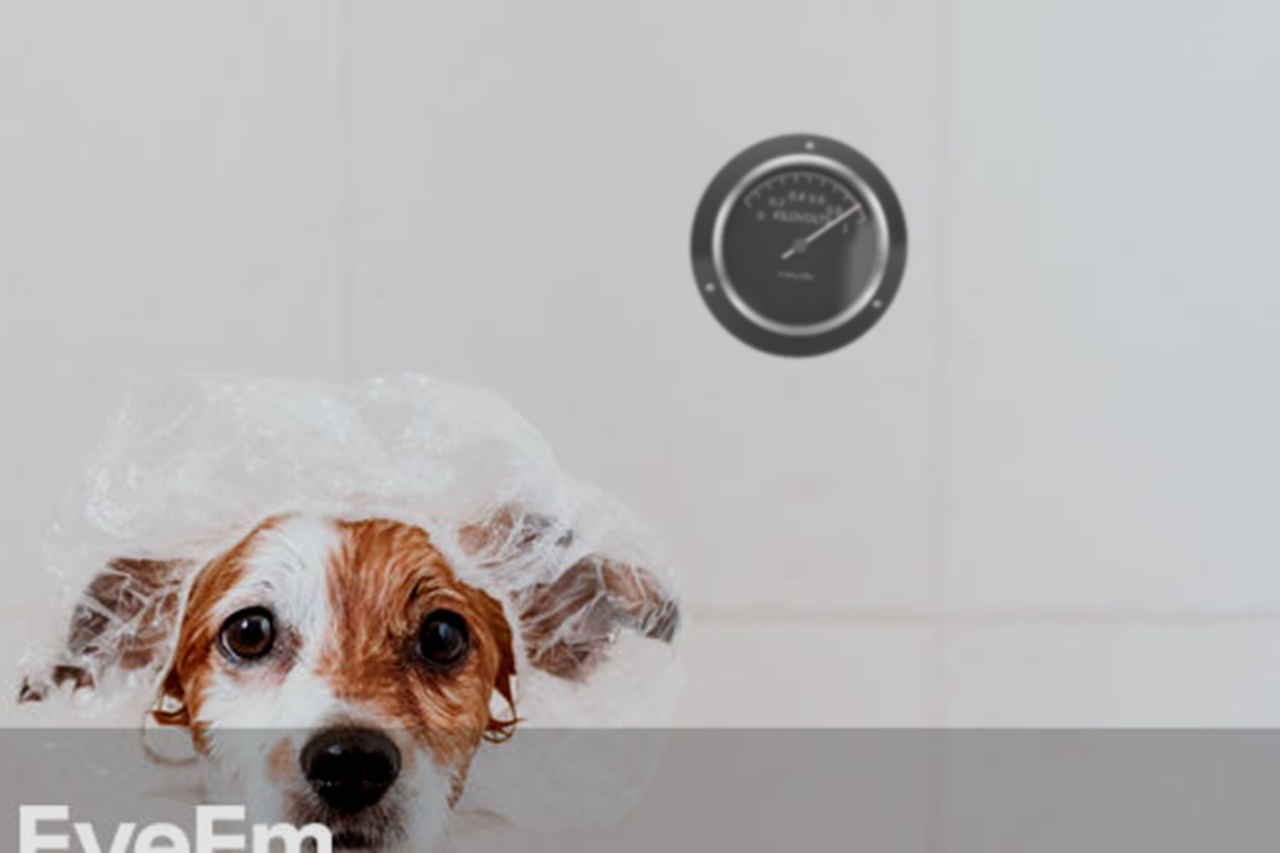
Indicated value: 0.9 kV
